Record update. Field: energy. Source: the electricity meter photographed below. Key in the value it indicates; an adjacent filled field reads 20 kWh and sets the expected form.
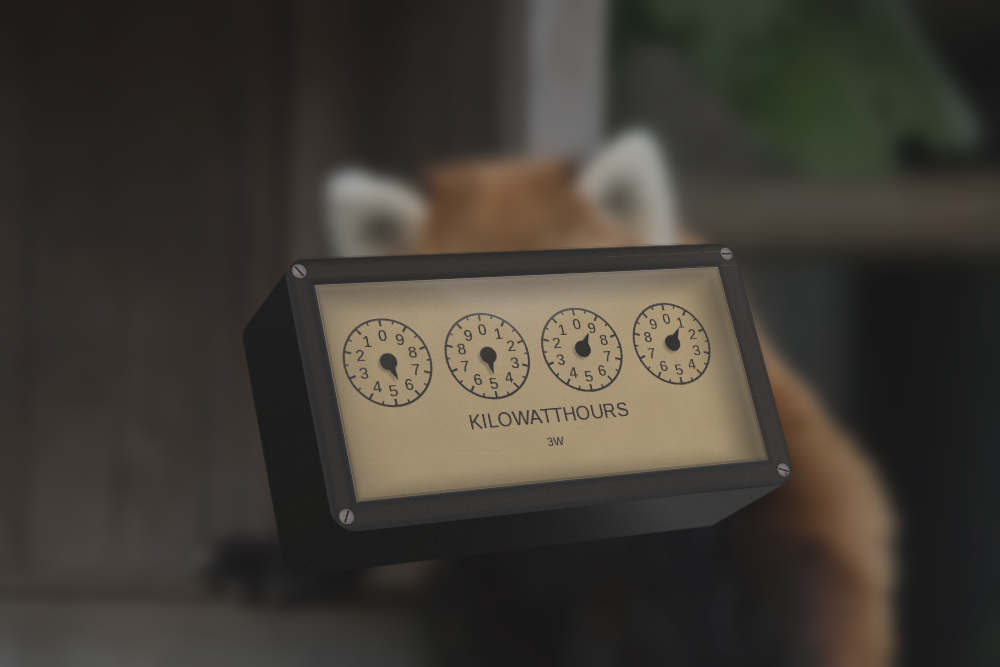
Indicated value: 5491 kWh
